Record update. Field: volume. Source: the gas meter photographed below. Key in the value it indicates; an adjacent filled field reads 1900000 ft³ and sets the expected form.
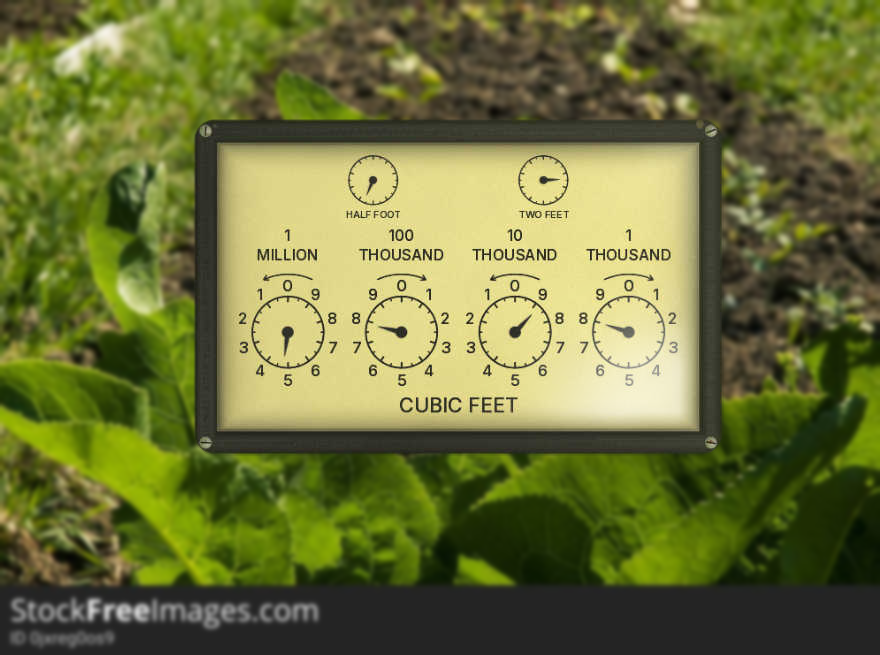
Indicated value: 478800 ft³
